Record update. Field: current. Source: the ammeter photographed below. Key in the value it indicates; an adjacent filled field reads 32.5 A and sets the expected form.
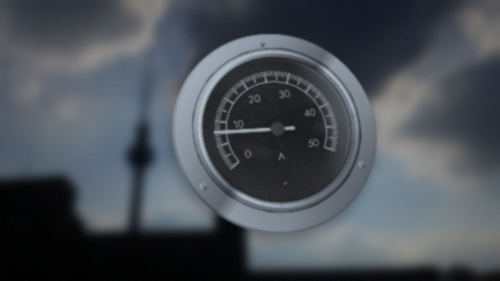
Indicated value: 7.5 A
